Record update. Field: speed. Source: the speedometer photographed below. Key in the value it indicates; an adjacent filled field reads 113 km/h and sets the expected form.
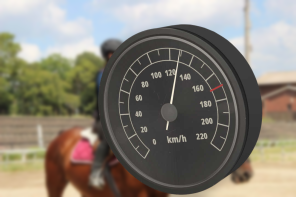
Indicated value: 130 km/h
